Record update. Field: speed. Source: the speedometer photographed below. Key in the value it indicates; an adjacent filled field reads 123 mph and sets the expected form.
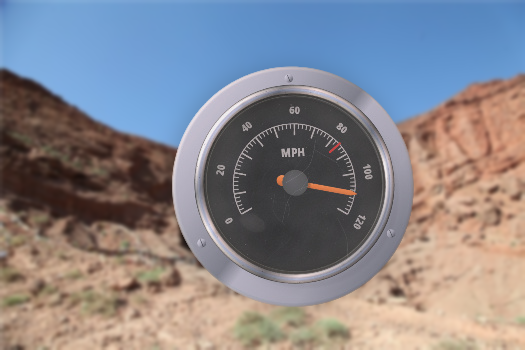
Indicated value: 110 mph
